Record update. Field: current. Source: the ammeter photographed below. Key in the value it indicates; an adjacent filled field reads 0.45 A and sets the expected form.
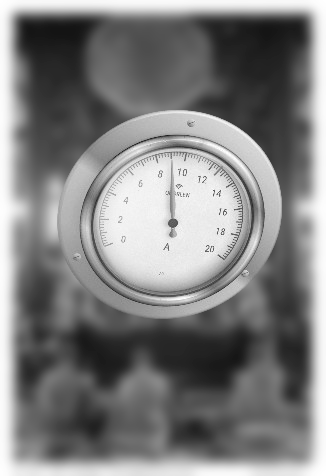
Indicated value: 9 A
